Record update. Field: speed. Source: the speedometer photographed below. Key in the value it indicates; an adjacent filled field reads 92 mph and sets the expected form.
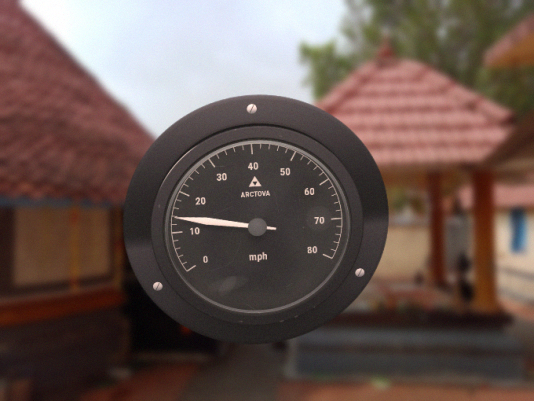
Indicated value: 14 mph
